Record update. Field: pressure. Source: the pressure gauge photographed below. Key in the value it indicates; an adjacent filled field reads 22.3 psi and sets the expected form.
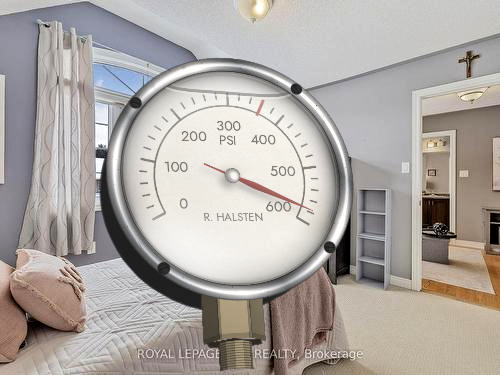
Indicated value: 580 psi
